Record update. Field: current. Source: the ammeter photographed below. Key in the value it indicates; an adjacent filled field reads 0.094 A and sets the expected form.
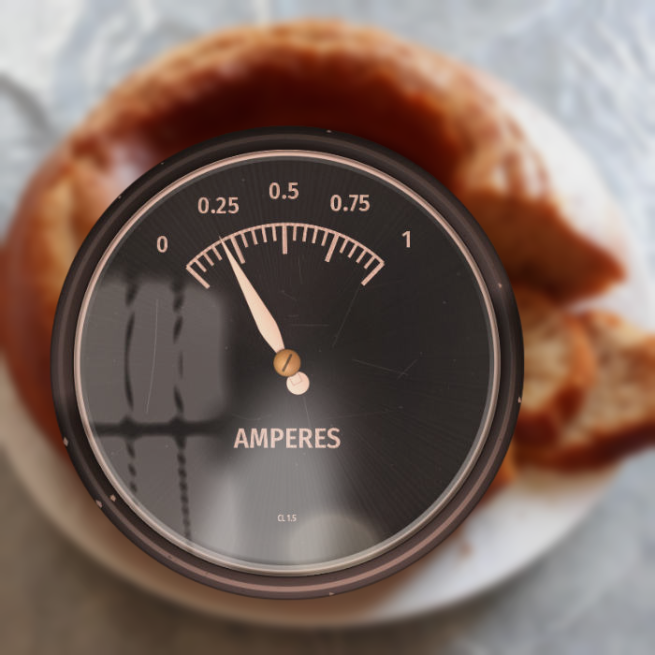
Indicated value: 0.2 A
